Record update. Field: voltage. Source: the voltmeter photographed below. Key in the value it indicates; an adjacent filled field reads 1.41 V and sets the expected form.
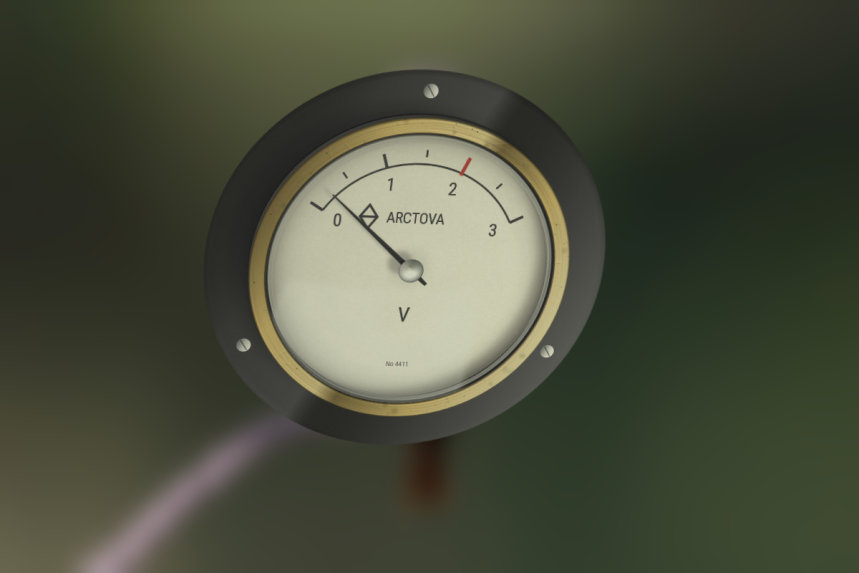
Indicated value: 0.25 V
